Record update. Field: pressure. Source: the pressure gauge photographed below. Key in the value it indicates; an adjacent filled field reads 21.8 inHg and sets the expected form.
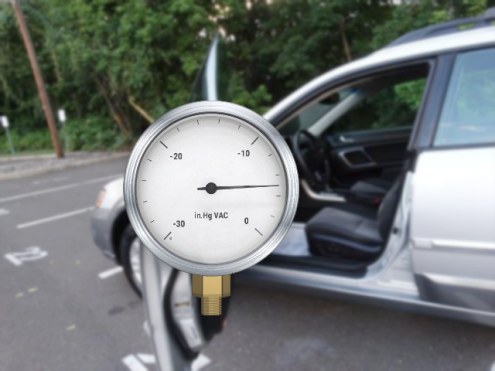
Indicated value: -5 inHg
